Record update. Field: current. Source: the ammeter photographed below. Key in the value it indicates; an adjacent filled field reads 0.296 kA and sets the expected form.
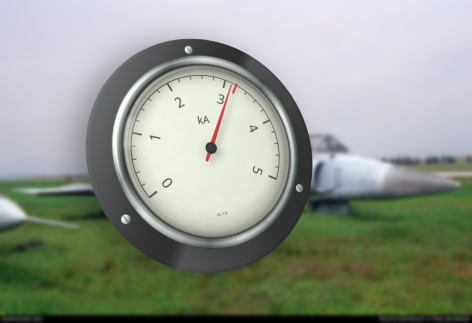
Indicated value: 3.1 kA
